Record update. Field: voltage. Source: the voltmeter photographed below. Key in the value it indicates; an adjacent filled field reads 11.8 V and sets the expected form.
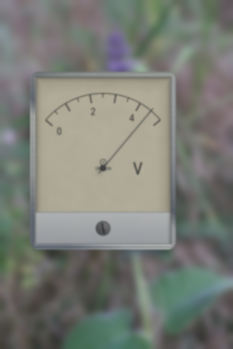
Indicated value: 4.5 V
